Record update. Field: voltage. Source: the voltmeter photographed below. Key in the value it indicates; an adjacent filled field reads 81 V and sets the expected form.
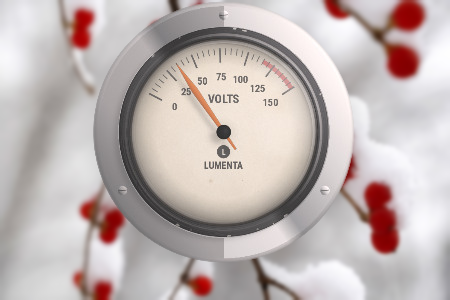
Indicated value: 35 V
